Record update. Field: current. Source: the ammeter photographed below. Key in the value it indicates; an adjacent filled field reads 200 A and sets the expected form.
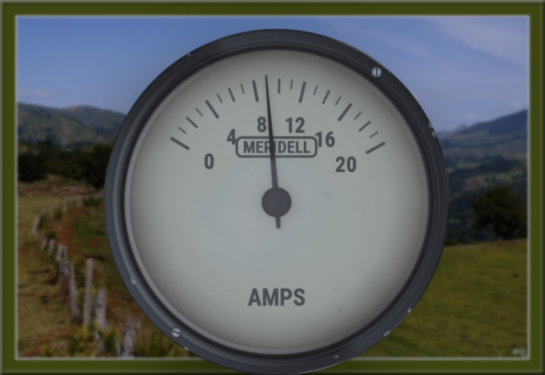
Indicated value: 9 A
